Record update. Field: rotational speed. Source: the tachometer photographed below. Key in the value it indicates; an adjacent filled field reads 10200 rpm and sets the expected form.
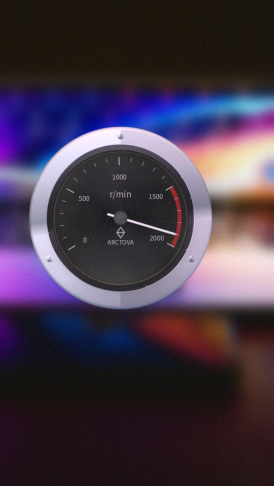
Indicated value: 1900 rpm
